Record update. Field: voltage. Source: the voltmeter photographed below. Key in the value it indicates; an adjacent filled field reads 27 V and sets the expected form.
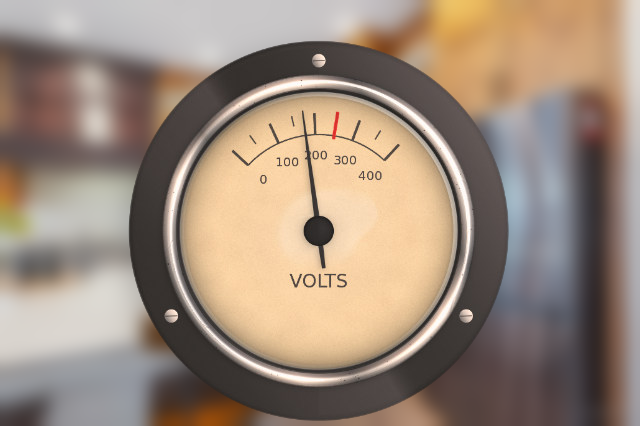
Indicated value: 175 V
